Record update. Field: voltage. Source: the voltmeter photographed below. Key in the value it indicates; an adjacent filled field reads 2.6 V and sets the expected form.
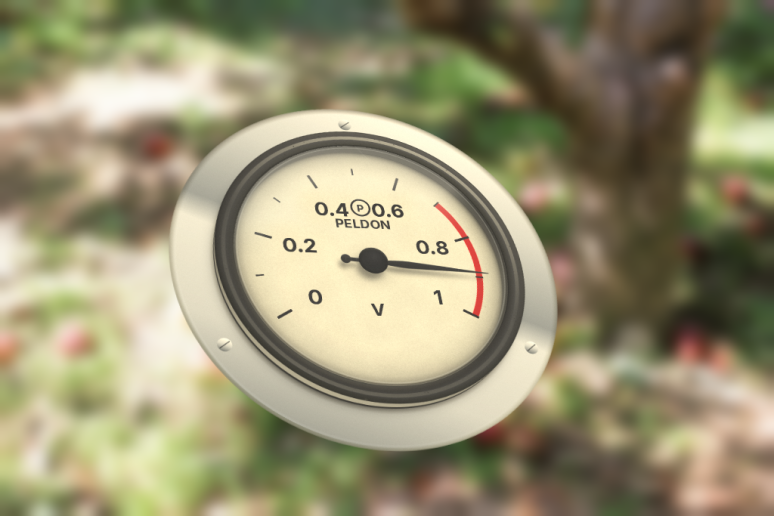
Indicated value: 0.9 V
